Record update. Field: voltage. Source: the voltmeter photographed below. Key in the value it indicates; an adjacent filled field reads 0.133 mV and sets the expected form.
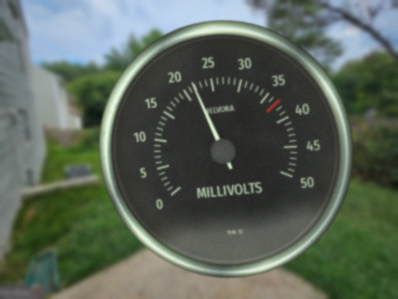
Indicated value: 22 mV
